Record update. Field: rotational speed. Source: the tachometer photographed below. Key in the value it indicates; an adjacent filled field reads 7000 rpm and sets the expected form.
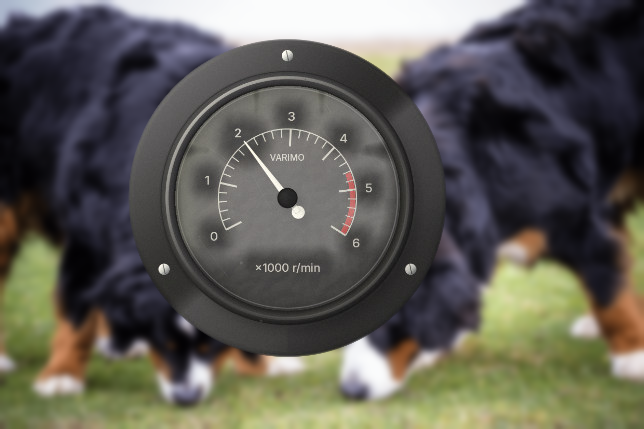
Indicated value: 2000 rpm
